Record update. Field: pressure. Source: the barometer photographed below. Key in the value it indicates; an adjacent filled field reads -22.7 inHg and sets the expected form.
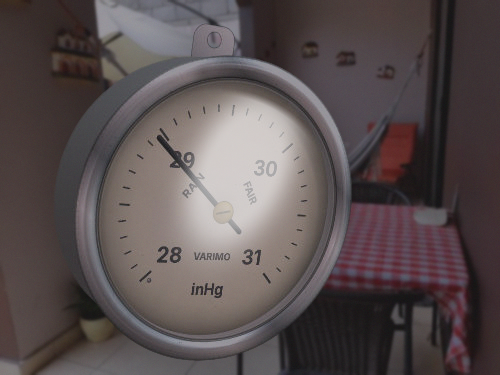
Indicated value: 28.95 inHg
